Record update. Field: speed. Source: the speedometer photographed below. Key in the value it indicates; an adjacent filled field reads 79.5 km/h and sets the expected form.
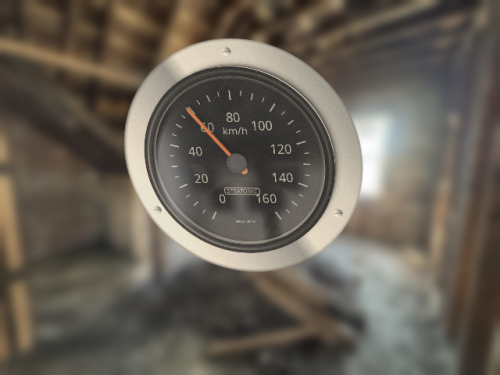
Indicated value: 60 km/h
